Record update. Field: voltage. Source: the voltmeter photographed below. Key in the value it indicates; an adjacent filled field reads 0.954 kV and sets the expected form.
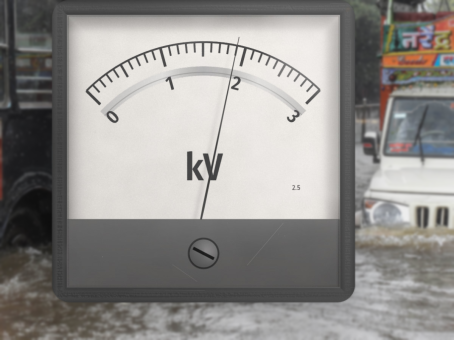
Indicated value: 1.9 kV
